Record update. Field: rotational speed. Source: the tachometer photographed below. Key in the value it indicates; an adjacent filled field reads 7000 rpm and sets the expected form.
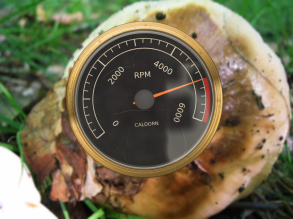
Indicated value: 5000 rpm
